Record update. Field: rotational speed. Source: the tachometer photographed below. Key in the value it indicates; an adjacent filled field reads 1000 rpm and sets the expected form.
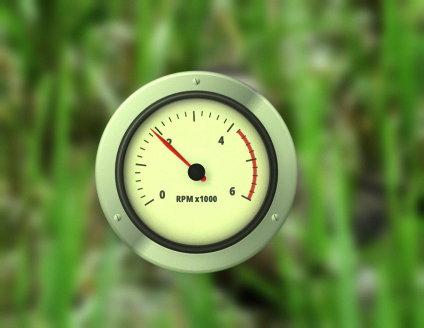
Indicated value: 1900 rpm
